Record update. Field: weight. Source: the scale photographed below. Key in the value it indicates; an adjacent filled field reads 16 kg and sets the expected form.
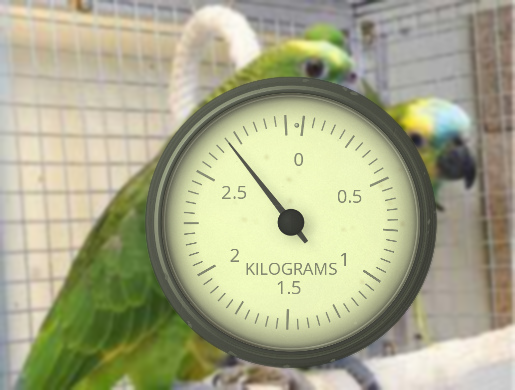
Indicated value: 2.7 kg
